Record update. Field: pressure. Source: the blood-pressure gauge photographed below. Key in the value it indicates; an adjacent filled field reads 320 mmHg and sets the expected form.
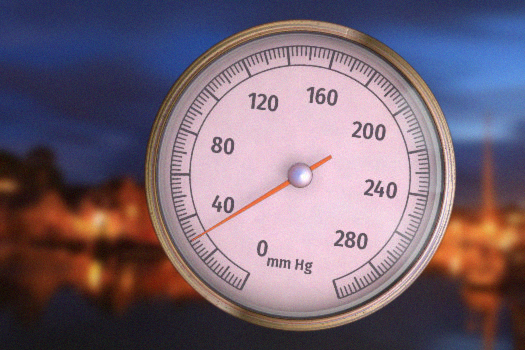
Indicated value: 30 mmHg
